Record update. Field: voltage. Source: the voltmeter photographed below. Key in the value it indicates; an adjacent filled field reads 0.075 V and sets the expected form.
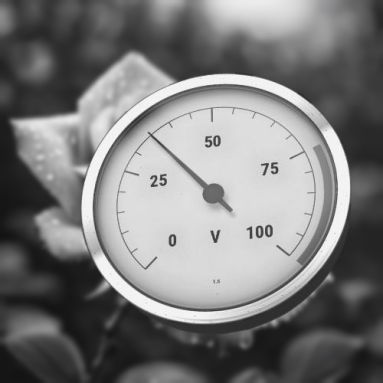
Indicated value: 35 V
